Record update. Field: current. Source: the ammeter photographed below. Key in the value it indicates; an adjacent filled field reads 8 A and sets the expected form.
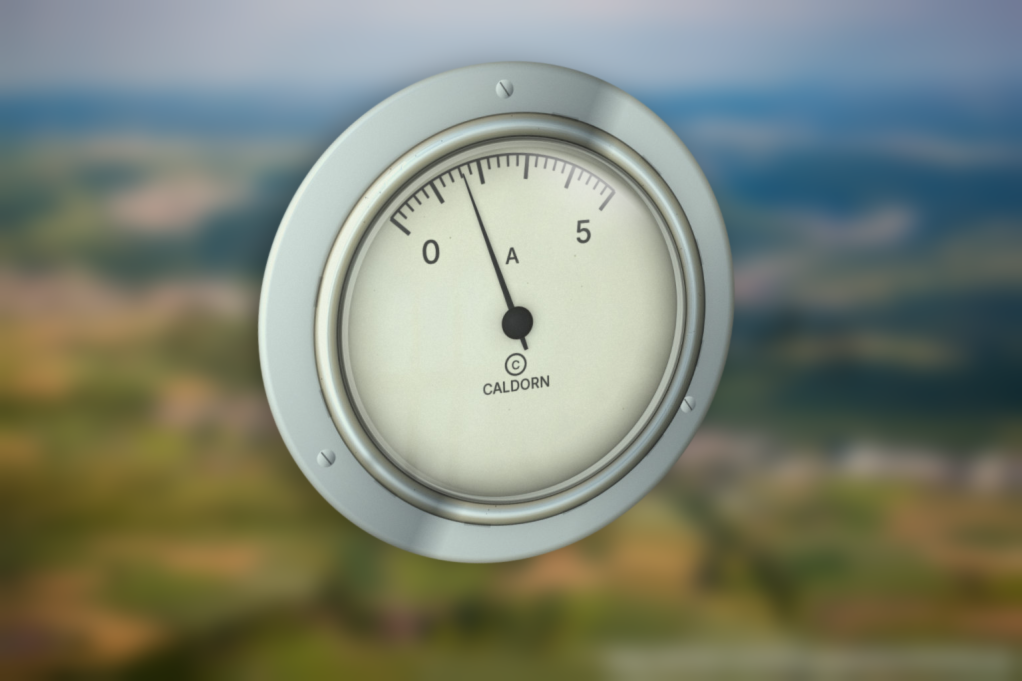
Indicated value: 1.6 A
